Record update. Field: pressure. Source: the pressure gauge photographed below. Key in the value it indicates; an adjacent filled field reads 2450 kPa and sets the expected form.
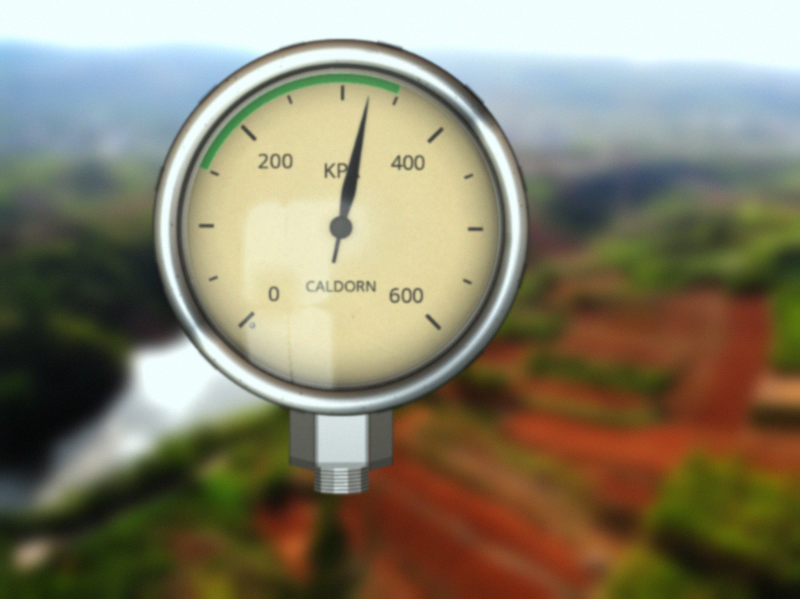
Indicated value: 325 kPa
